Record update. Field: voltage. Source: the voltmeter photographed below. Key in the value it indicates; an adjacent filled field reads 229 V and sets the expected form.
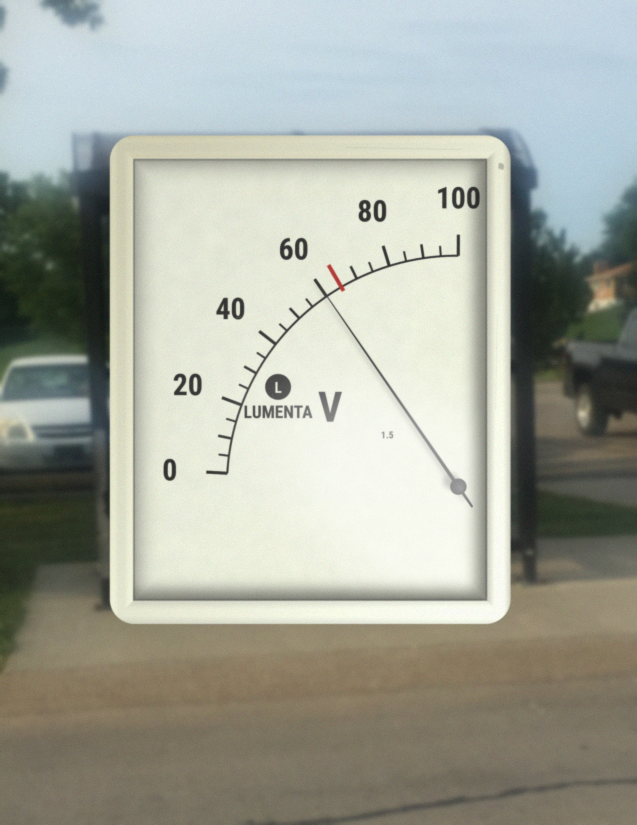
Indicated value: 60 V
